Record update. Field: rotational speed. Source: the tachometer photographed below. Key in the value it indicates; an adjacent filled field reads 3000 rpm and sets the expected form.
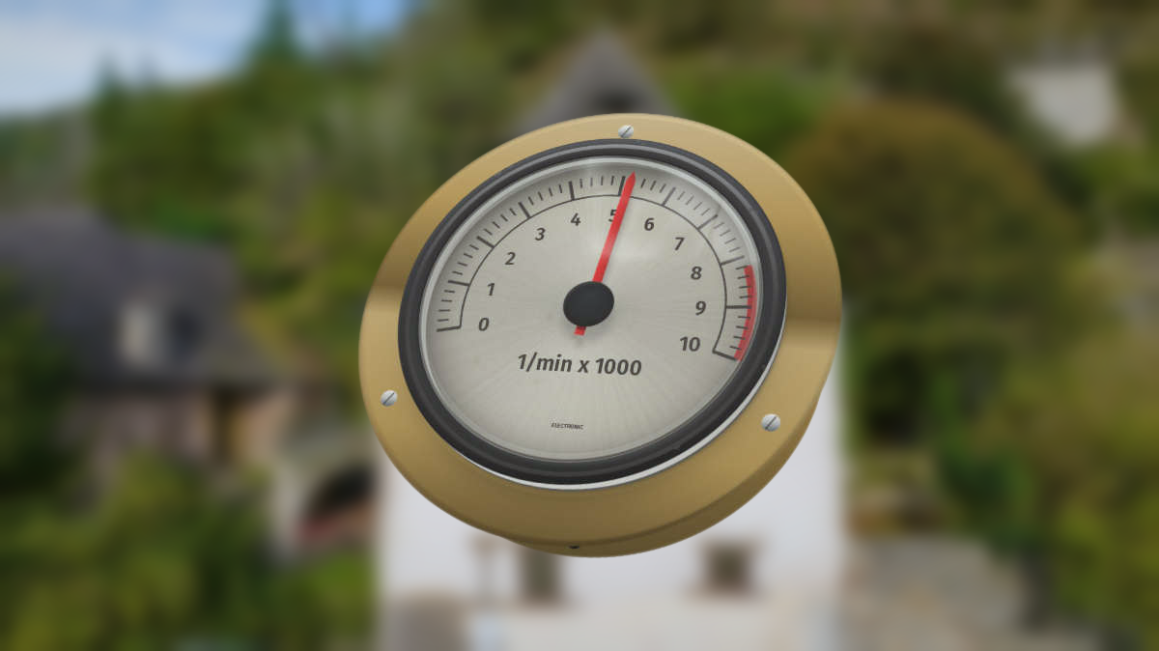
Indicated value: 5200 rpm
